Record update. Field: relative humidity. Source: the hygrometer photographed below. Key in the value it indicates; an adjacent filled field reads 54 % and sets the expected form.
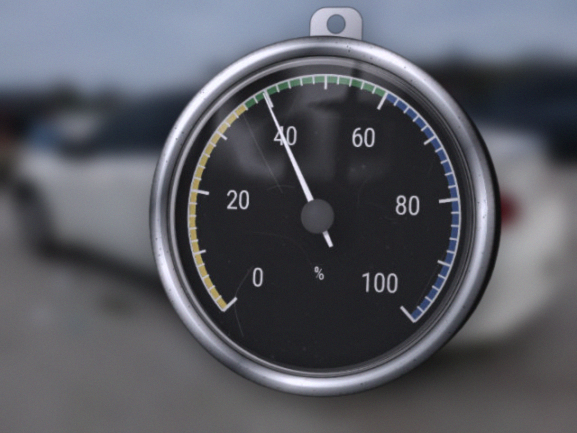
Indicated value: 40 %
